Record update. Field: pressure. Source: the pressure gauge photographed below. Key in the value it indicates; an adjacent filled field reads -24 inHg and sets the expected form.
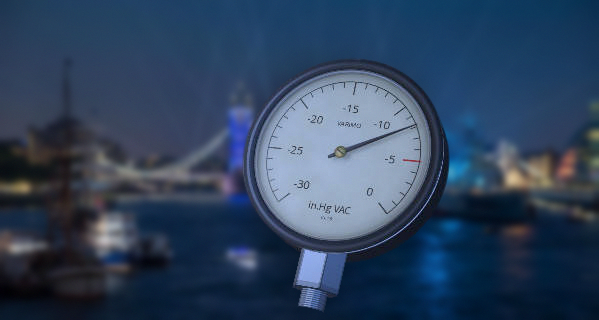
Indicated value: -8 inHg
